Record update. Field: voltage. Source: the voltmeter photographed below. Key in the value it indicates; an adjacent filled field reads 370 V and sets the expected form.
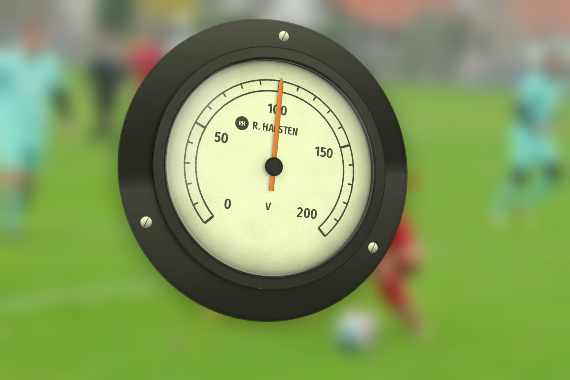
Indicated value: 100 V
